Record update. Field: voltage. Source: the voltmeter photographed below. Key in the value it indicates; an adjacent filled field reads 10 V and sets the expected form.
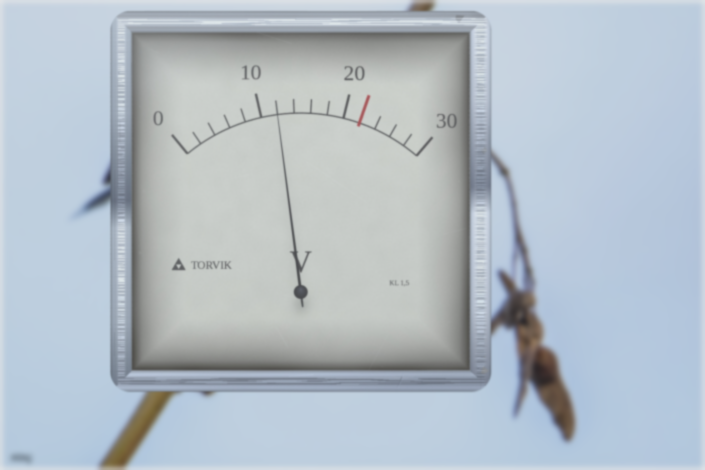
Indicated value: 12 V
